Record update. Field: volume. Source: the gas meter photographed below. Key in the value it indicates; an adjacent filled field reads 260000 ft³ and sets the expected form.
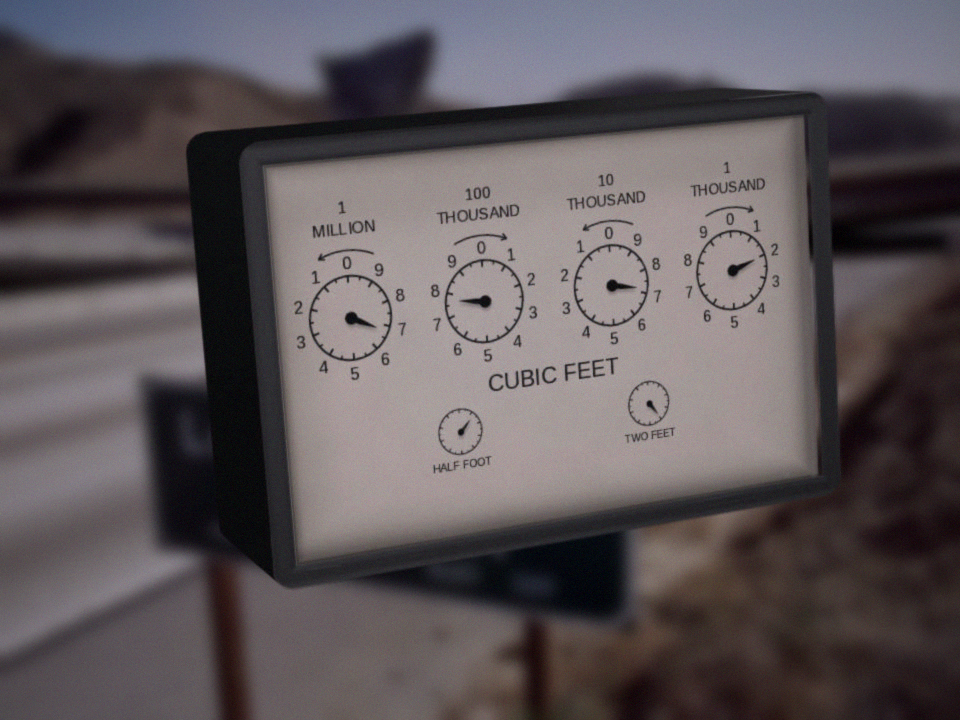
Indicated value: 677200 ft³
